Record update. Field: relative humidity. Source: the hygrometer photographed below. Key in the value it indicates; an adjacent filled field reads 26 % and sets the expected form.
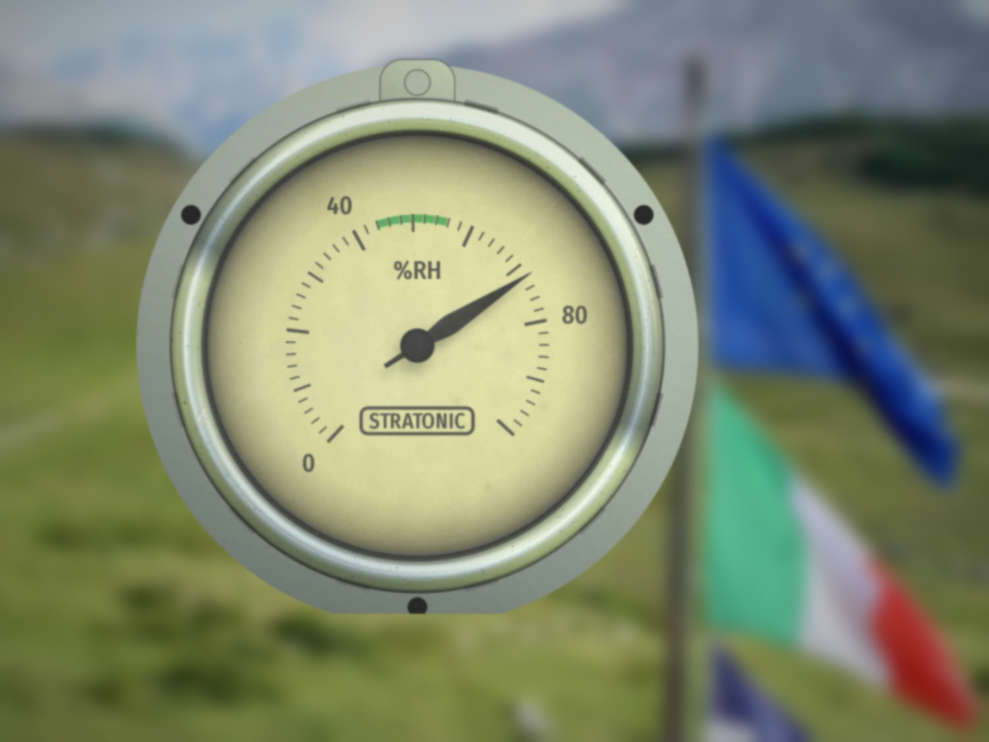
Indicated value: 72 %
